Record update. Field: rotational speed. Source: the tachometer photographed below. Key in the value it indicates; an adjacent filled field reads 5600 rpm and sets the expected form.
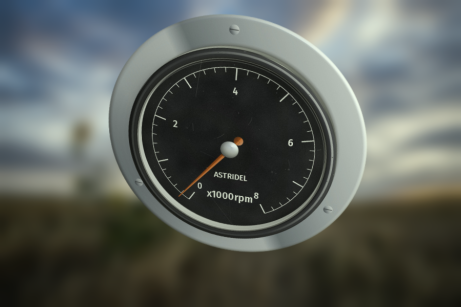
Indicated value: 200 rpm
